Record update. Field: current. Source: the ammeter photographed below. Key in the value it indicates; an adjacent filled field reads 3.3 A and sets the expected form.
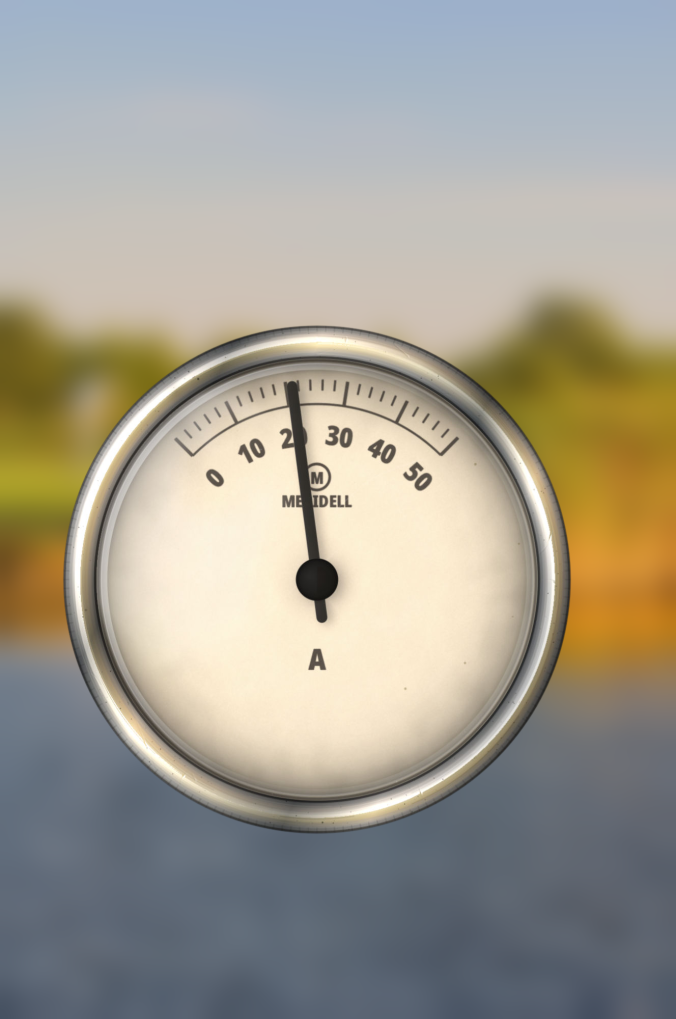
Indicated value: 21 A
